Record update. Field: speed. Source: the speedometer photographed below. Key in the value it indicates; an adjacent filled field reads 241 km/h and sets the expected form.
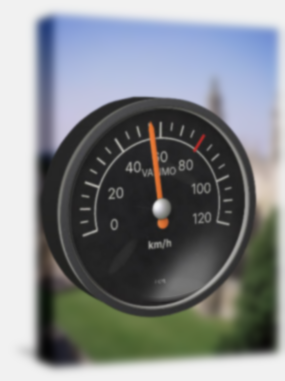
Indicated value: 55 km/h
